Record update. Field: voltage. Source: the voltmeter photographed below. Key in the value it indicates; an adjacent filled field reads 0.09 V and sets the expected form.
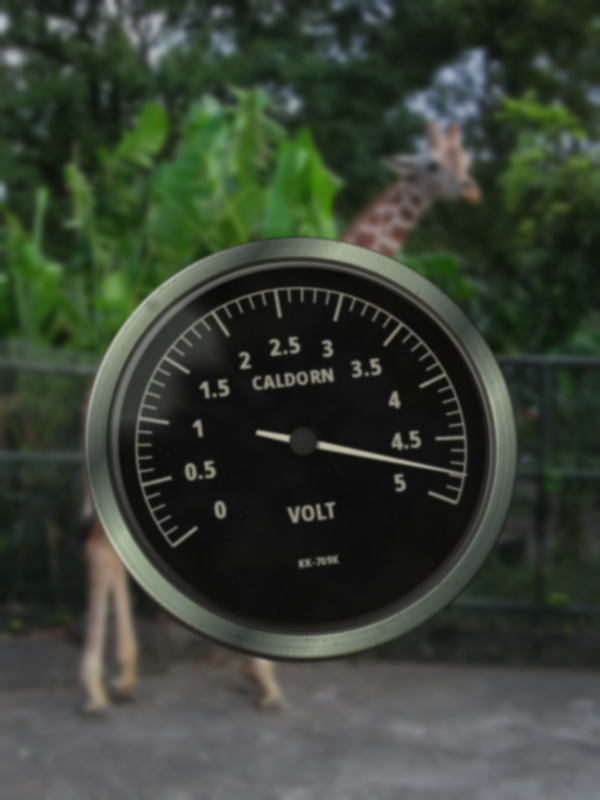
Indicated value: 4.8 V
